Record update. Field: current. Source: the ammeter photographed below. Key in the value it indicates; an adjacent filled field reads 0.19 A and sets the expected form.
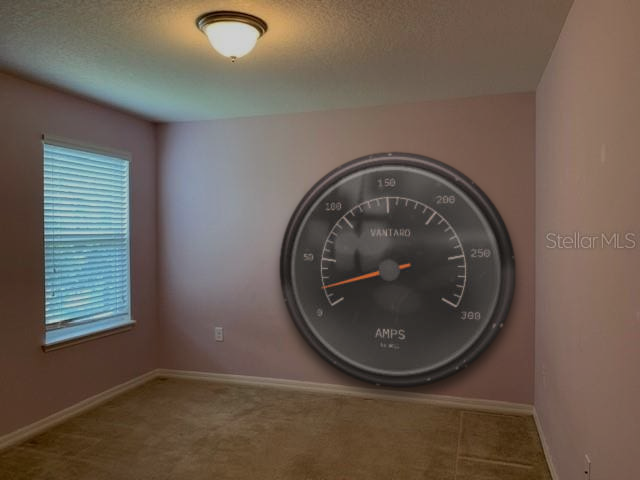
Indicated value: 20 A
